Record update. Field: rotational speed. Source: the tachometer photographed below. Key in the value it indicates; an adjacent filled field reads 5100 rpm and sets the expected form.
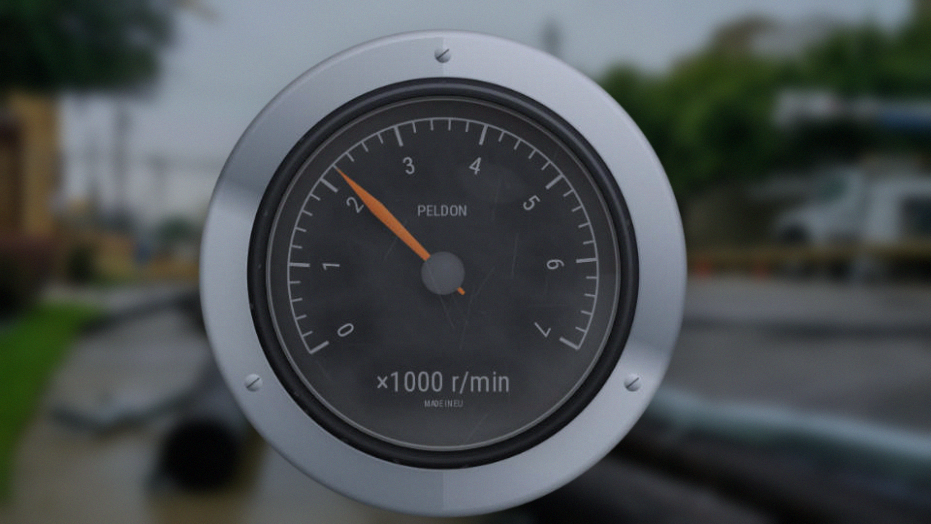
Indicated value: 2200 rpm
